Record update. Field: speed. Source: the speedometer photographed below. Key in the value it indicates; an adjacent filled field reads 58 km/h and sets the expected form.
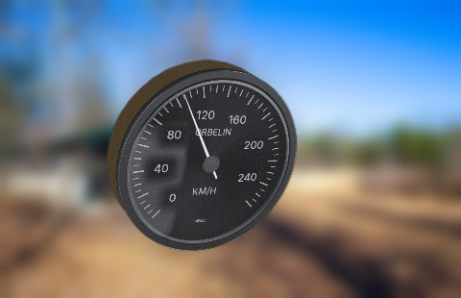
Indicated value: 105 km/h
